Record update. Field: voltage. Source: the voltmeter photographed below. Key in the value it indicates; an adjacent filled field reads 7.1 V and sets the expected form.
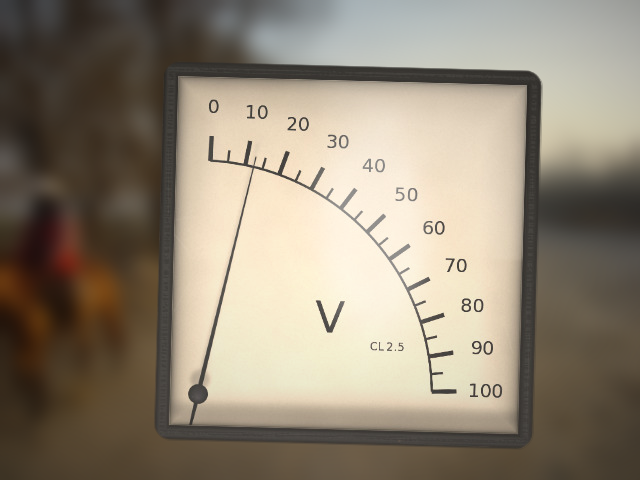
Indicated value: 12.5 V
